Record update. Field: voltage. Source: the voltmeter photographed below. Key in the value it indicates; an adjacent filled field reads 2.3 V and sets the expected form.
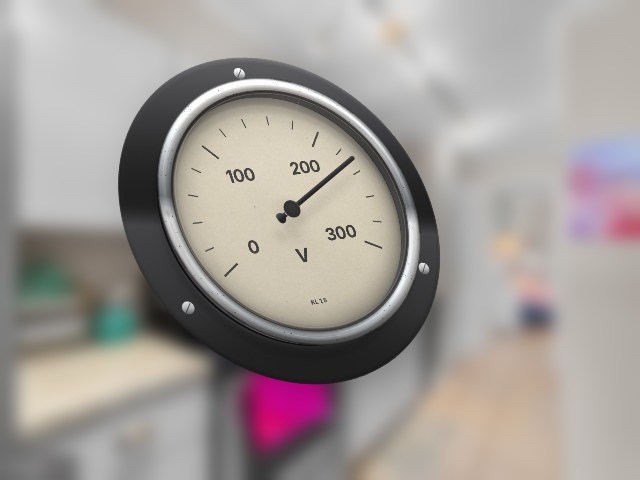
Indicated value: 230 V
